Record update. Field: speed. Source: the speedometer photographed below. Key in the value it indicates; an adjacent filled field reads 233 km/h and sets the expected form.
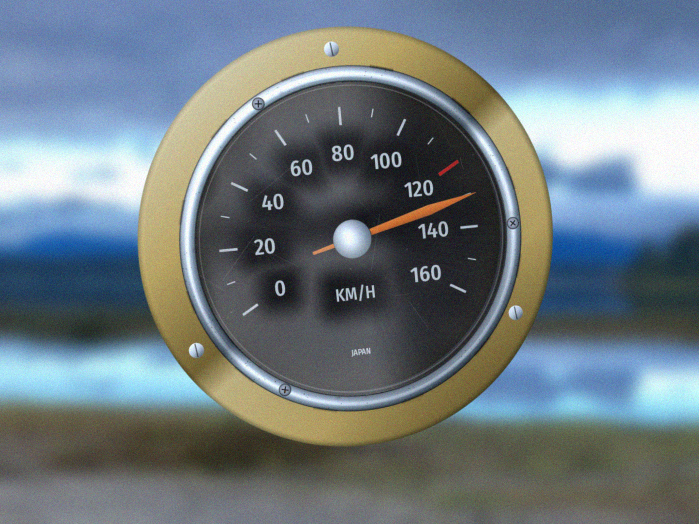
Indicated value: 130 km/h
